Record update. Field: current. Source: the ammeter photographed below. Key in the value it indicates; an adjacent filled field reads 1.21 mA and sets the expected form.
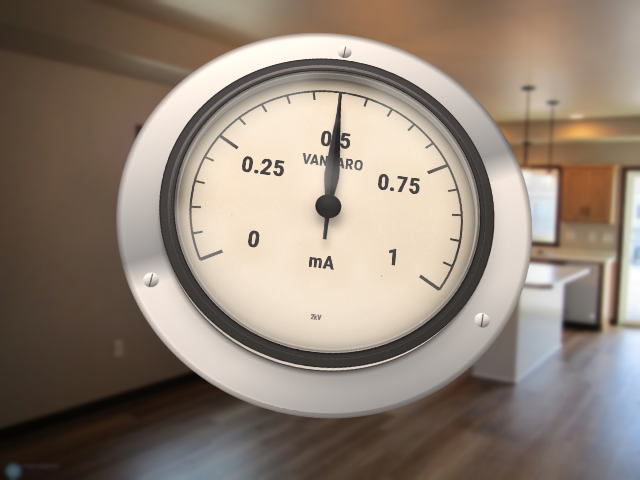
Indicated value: 0.5 mA
